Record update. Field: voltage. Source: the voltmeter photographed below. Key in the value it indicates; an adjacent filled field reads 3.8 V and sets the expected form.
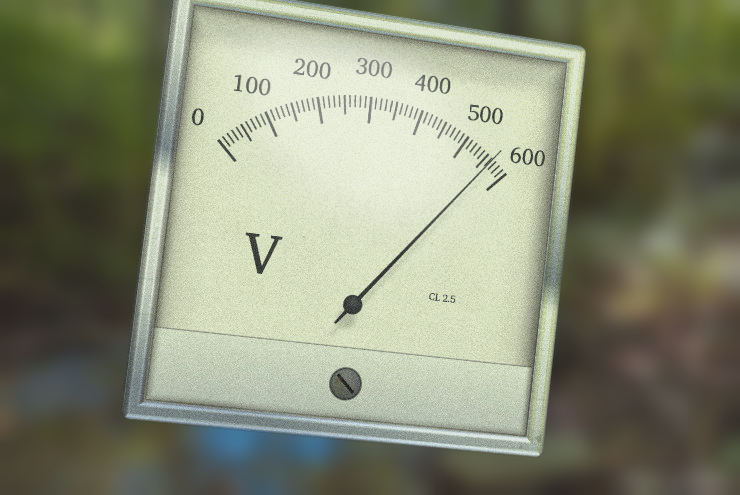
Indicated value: 560 V
